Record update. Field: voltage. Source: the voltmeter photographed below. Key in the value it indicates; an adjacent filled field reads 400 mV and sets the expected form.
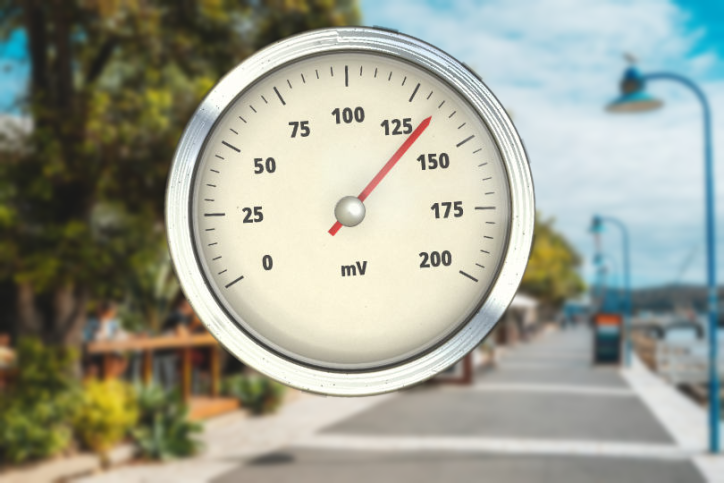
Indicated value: 135 mV
